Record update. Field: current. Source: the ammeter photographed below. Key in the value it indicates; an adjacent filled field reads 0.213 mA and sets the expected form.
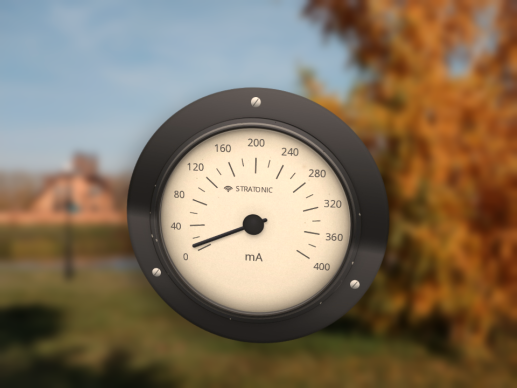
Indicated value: 10 mA
